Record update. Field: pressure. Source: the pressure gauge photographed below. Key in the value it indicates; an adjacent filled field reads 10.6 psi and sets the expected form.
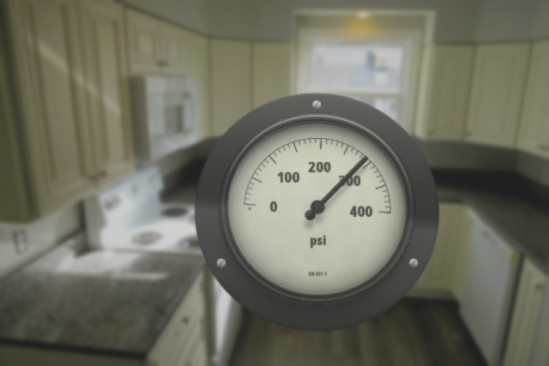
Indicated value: 290 psi
